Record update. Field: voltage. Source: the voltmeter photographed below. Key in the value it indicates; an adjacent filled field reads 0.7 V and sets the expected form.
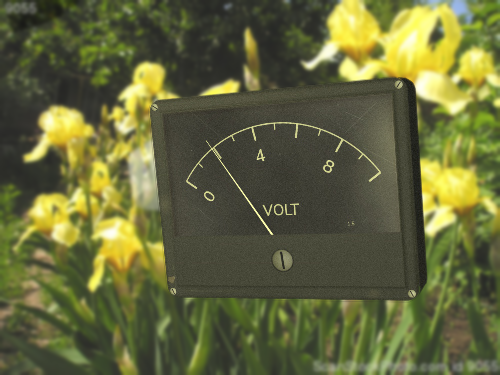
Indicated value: 2 V
